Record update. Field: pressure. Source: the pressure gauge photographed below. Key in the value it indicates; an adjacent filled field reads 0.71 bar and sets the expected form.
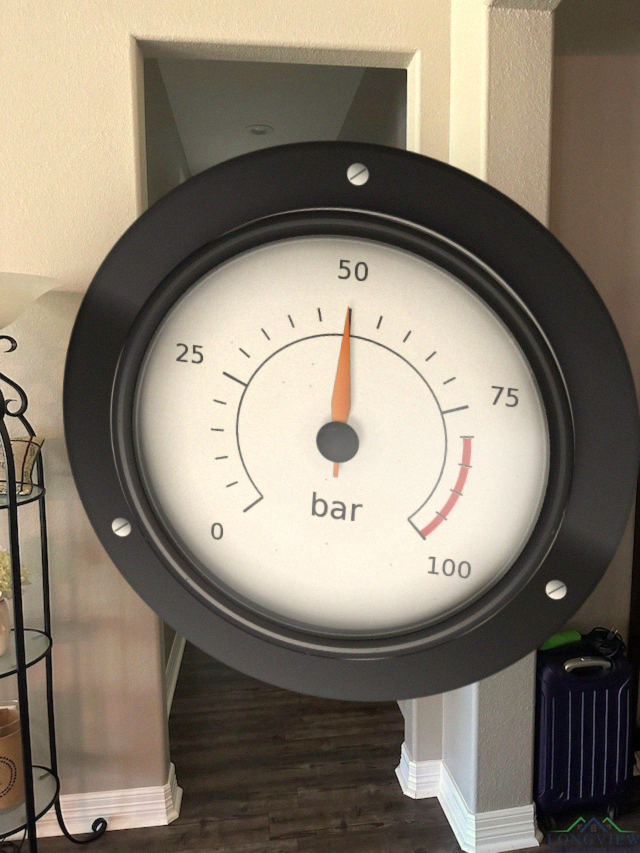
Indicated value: 50 bar
